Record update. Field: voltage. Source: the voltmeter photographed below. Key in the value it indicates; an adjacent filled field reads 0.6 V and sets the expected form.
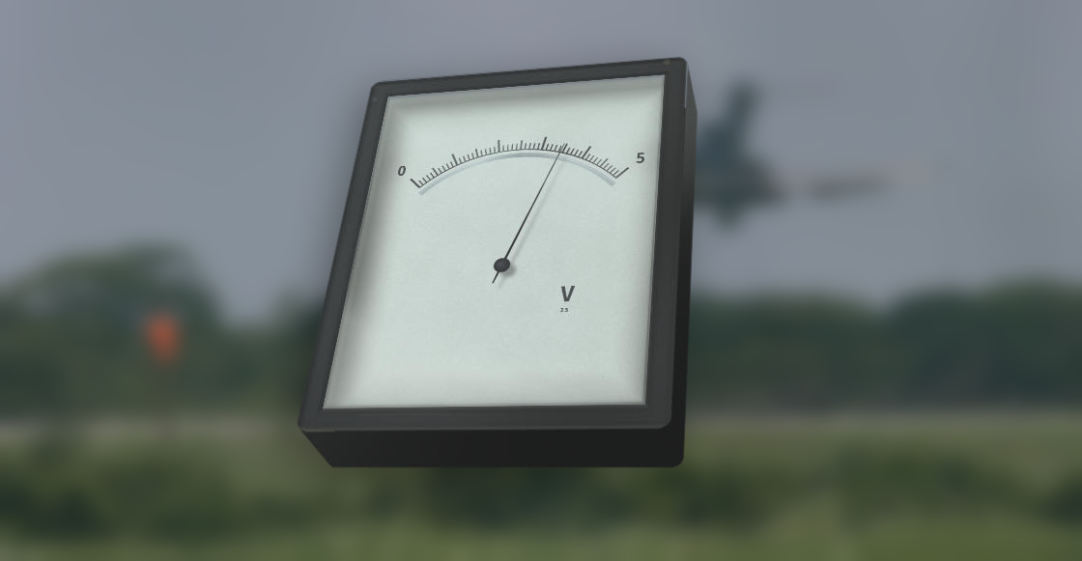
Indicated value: 3.5 V
